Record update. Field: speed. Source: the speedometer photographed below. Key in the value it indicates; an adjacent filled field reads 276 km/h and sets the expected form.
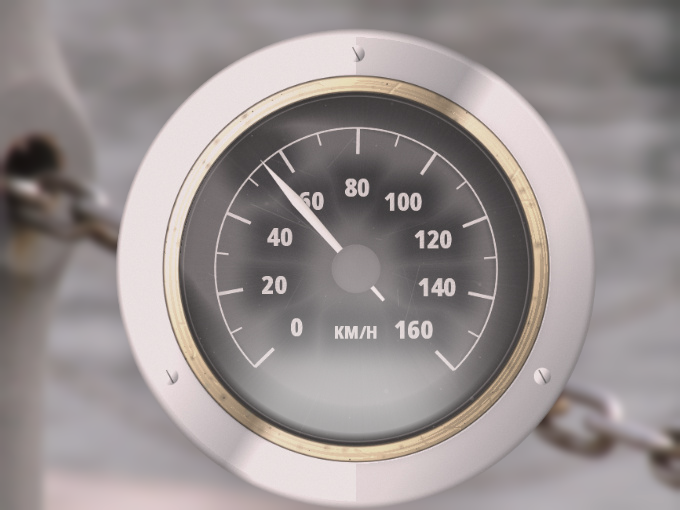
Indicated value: 55 km/h
